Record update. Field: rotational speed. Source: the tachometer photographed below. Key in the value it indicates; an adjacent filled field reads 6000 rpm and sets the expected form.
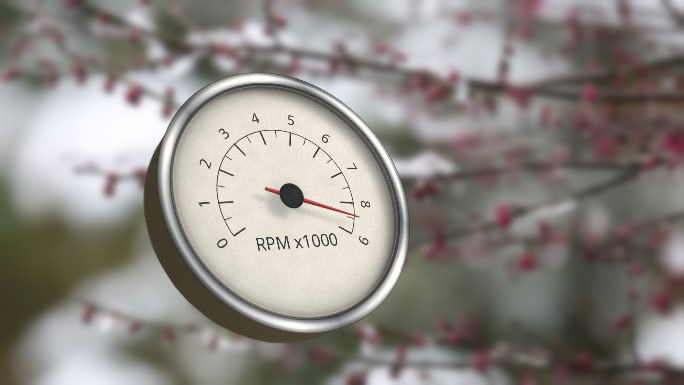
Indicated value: 8500 rpm
